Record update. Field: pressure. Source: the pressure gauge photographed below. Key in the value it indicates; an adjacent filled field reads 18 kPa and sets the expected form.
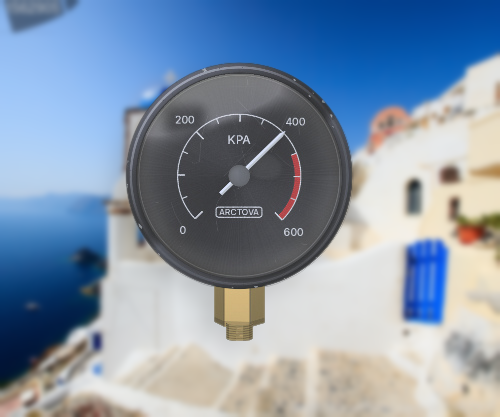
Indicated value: 400 kPa
